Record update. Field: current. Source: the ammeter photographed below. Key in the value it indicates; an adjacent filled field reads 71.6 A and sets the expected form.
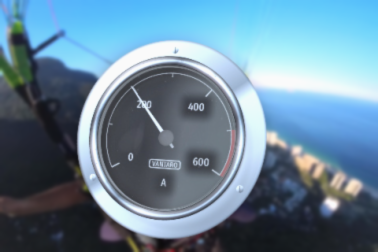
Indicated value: 200 A
